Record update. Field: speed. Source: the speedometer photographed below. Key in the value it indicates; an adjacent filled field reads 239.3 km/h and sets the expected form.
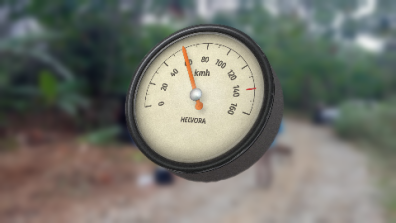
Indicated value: 60 km/h
